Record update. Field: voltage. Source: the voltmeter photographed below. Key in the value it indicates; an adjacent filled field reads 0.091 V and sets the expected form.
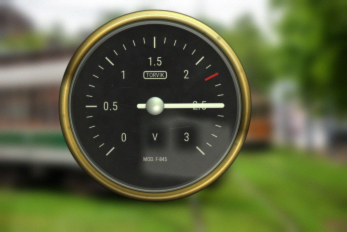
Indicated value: 2.5 V
